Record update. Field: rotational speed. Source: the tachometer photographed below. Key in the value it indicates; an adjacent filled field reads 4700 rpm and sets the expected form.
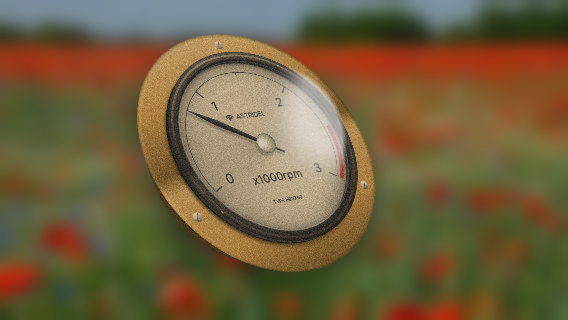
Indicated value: 750 rpm
